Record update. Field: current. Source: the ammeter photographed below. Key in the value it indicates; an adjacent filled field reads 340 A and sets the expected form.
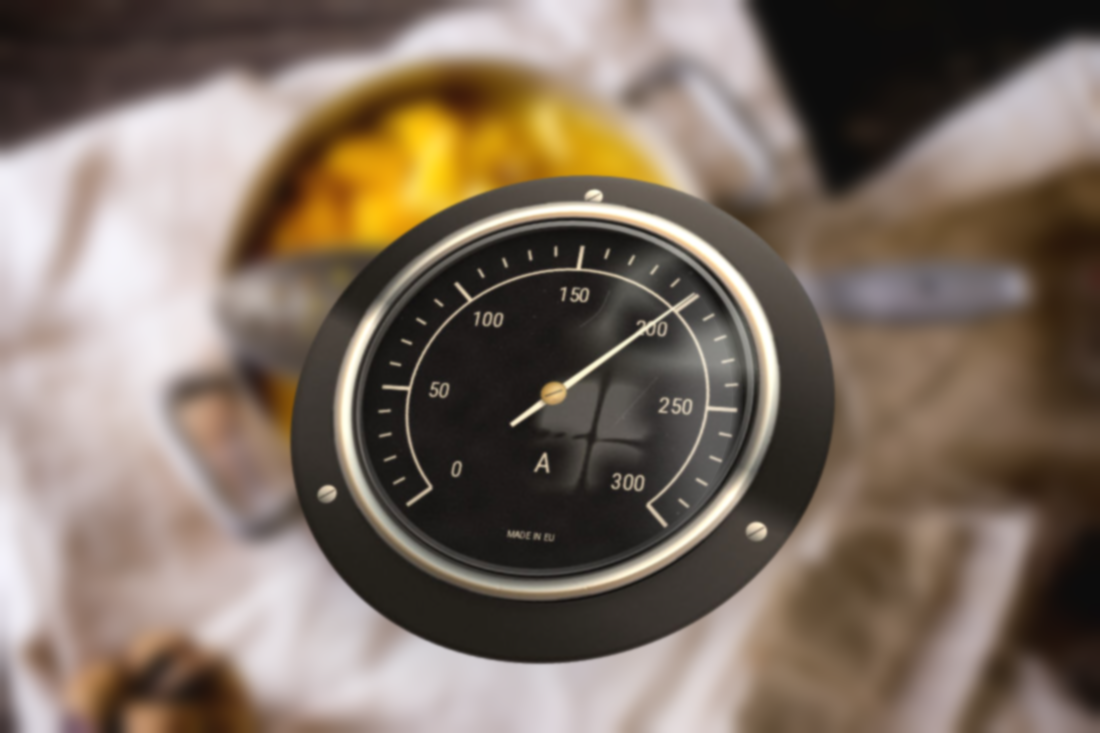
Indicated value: 200 A
